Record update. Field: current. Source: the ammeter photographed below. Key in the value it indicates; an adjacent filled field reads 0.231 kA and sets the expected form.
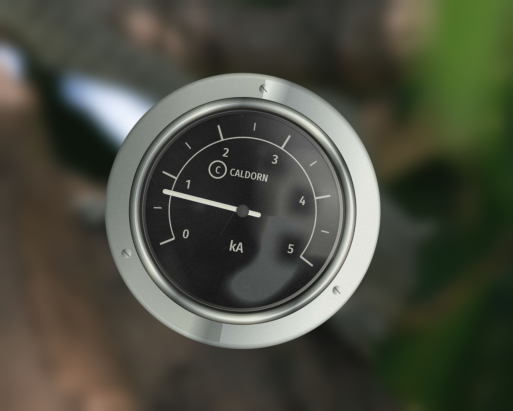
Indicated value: 0.75 kA
